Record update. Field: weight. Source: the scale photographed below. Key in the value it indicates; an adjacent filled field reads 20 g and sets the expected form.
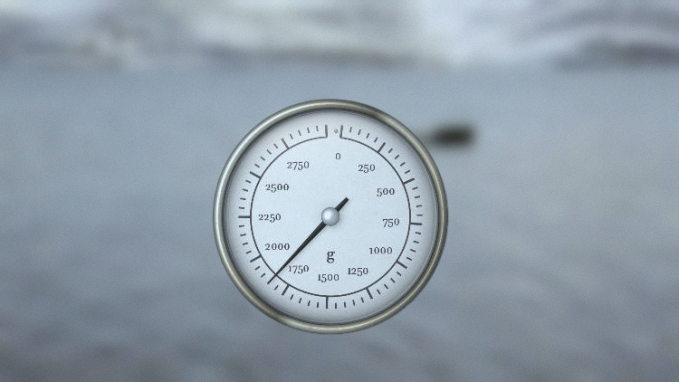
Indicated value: 1850 g
